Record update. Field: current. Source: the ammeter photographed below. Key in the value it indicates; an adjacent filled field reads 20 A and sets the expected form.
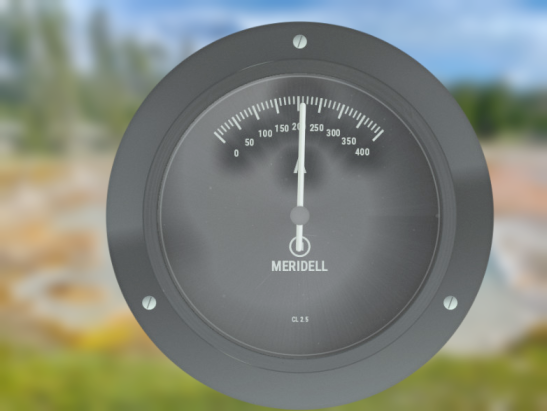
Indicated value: 210 A
